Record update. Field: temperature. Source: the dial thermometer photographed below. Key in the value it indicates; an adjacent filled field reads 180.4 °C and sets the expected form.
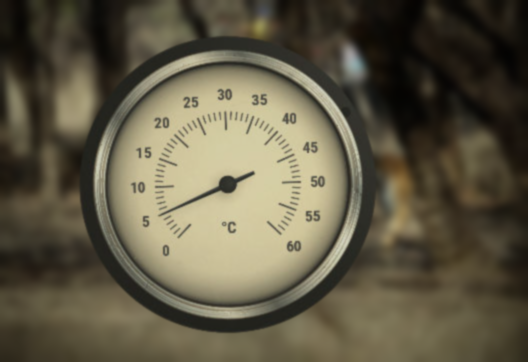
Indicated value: 5 °C
